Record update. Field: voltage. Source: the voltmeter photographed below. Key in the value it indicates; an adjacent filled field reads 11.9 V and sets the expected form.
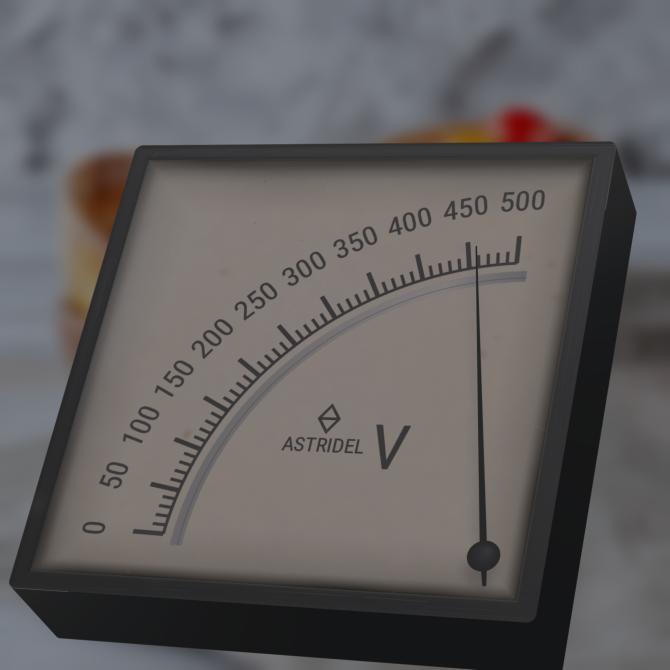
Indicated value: 460 V
